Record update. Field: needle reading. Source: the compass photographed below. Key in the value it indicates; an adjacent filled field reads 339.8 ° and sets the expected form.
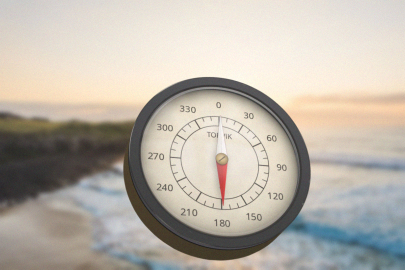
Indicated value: 180 °
